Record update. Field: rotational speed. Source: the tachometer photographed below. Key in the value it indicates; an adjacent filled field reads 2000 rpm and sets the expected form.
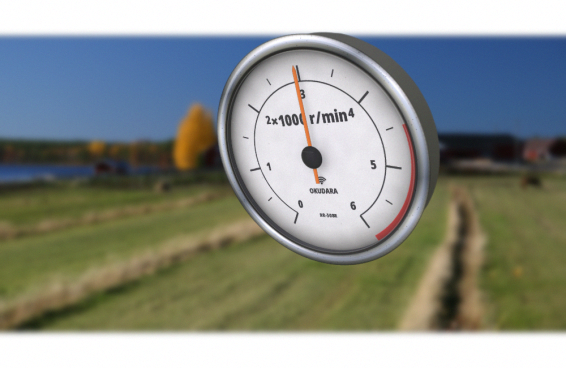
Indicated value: 3000 rpm
